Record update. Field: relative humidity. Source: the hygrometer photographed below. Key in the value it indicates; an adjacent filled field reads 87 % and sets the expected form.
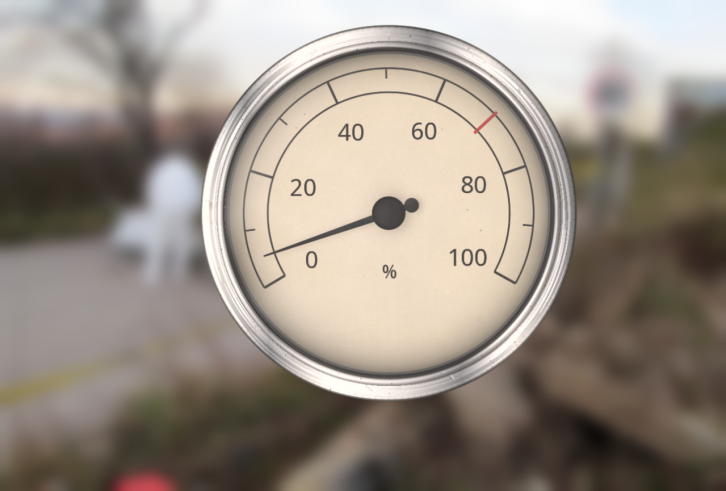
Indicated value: 5 %
